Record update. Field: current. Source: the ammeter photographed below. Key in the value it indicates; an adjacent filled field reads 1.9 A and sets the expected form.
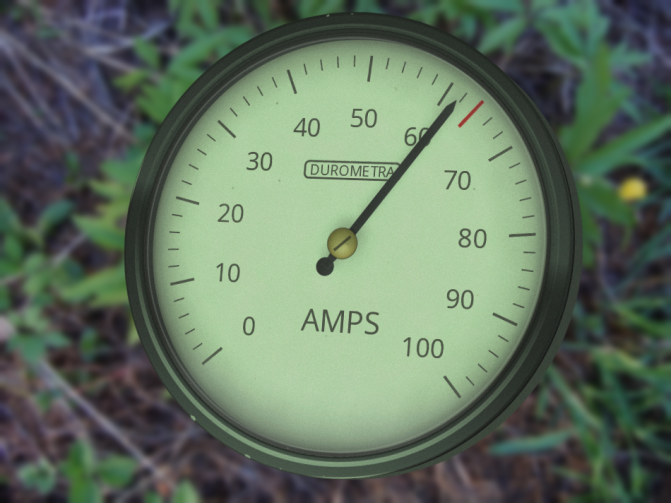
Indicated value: 62 A
